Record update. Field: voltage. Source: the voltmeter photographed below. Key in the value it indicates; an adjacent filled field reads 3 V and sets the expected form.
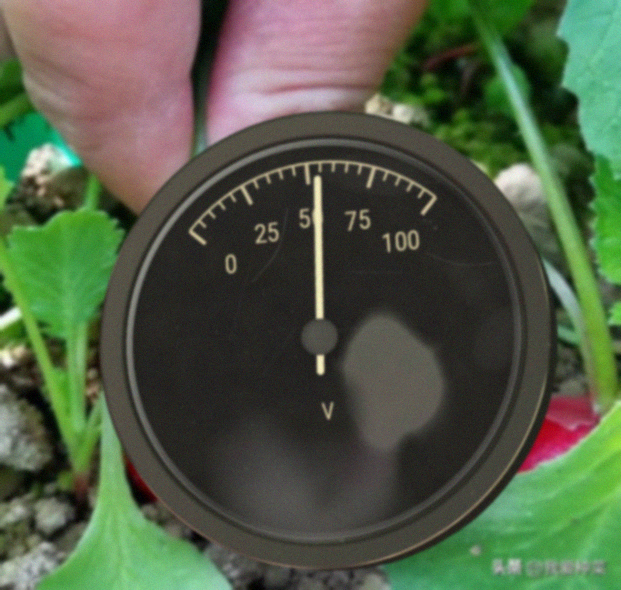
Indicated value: 55 V
